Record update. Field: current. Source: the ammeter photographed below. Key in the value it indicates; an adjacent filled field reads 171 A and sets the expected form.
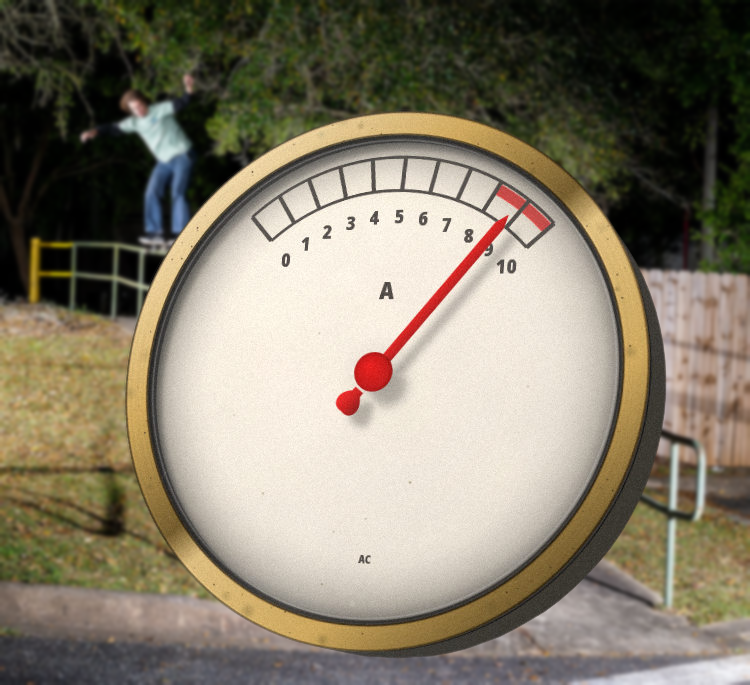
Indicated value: 9 A
